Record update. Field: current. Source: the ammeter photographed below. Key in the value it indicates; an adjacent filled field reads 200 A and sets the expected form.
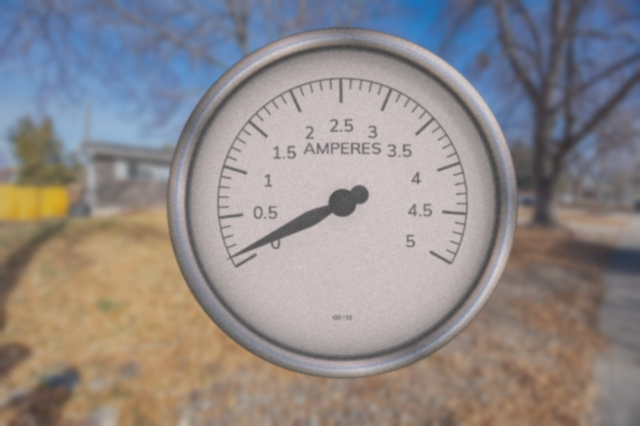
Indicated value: 0.1 A
